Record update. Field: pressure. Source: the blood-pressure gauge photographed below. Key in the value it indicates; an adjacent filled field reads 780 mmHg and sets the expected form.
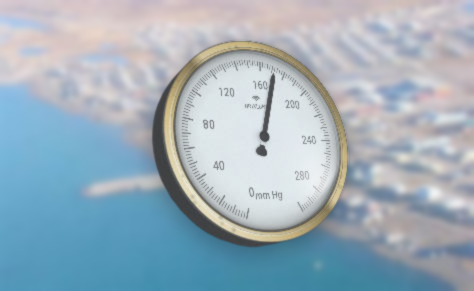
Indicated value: 170 mmHg
